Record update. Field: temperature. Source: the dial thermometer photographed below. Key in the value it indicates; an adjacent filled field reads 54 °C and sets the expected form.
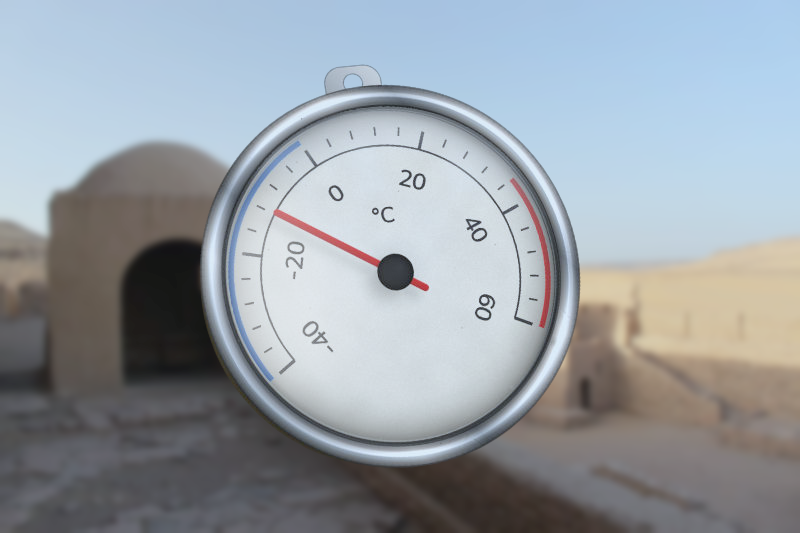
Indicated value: -12 °C
